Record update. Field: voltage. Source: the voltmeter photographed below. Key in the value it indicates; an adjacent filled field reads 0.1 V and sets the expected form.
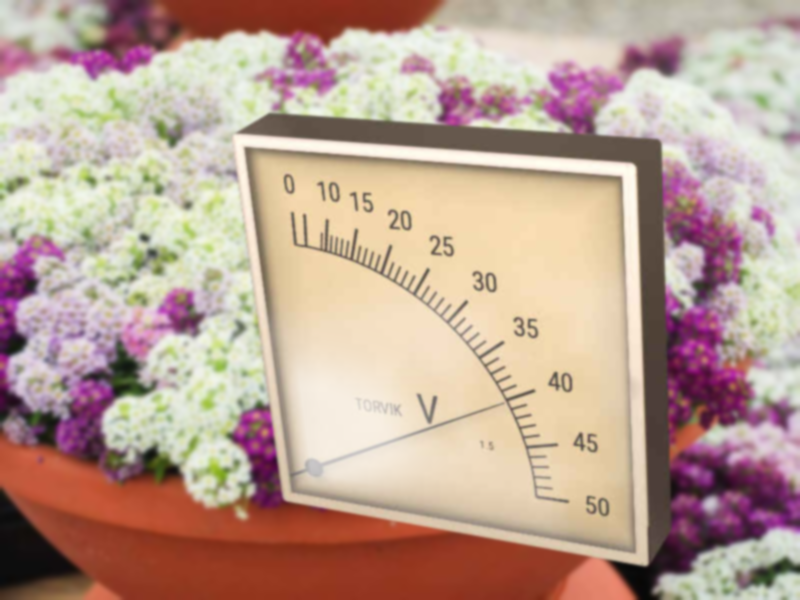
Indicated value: 40 V
